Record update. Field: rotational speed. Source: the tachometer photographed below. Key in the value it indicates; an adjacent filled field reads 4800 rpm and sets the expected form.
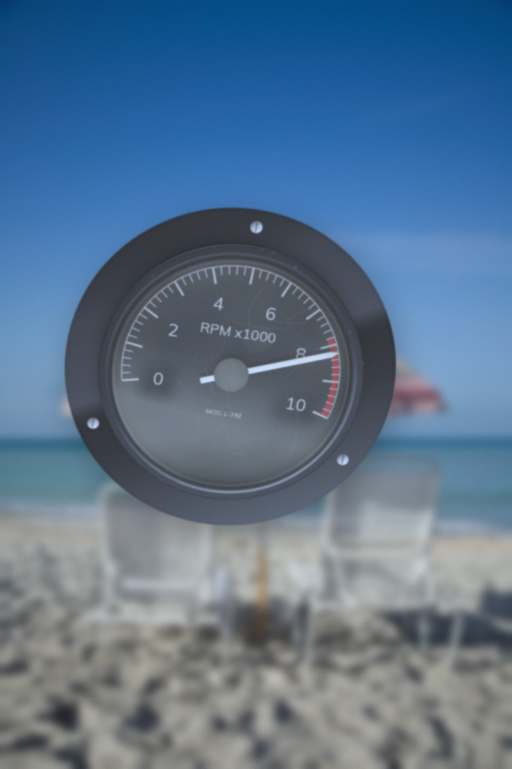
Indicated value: 8200 rpm
